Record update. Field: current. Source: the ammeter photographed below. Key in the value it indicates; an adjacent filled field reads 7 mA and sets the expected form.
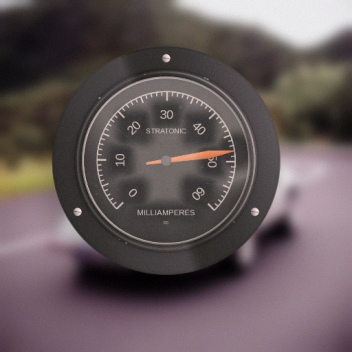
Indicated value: 48 mA
